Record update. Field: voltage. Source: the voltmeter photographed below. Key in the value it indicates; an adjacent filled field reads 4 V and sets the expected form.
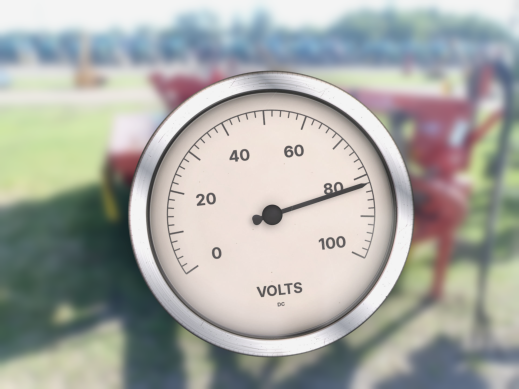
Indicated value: 82 V
